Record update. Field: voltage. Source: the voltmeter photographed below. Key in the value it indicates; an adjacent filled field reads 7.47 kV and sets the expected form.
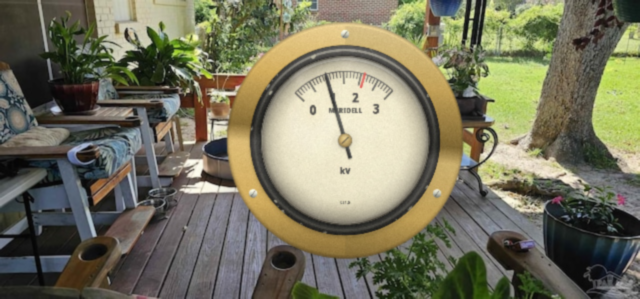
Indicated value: 1 kV
